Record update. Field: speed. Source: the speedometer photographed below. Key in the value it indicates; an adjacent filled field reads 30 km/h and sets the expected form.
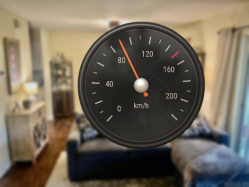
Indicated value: 90 km/h
